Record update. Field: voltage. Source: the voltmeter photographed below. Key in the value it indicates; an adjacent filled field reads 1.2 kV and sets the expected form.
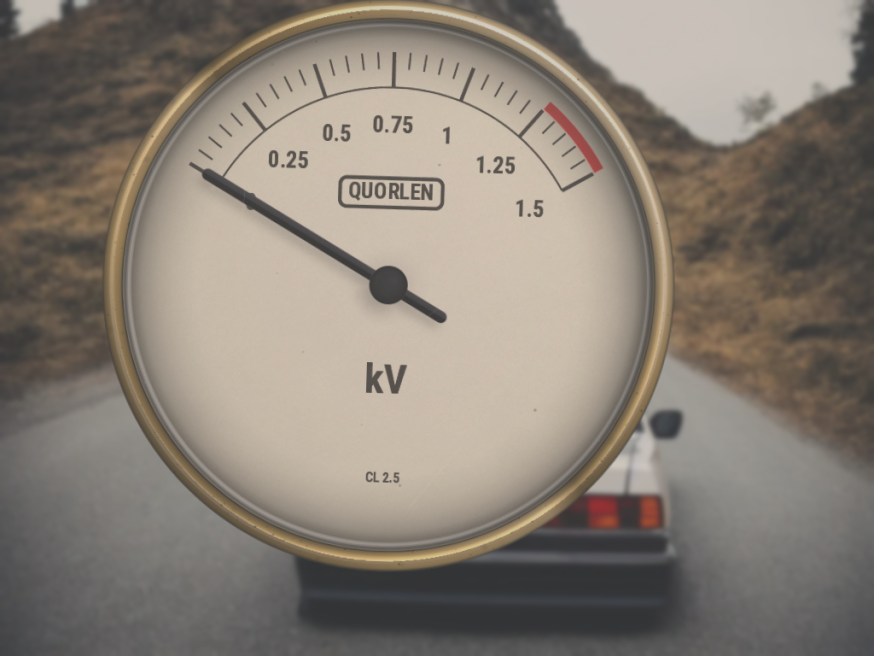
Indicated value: 0 kV
